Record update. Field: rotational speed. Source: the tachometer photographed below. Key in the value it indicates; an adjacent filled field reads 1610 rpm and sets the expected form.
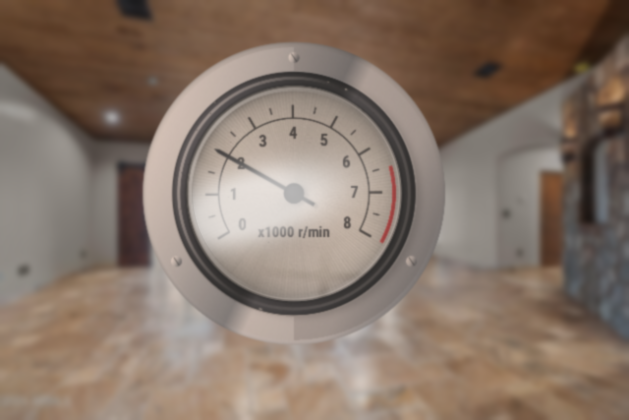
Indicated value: 2000 rpm
